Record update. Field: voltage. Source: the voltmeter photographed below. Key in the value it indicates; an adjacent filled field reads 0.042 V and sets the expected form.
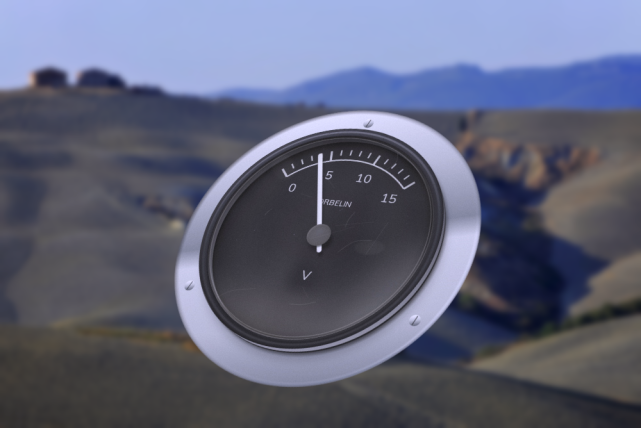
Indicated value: 4 V
